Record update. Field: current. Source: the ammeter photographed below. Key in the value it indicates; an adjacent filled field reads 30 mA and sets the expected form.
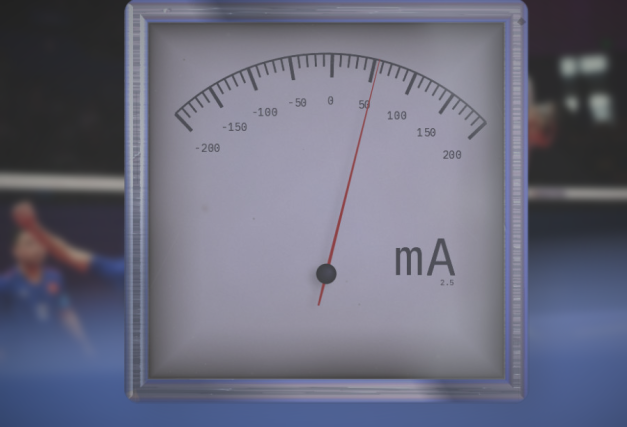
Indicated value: 55 mA
